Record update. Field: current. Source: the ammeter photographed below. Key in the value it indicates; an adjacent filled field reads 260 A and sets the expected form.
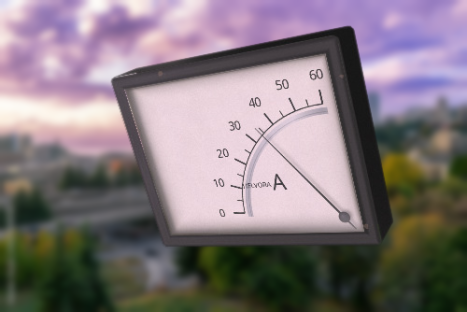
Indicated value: 35 A
